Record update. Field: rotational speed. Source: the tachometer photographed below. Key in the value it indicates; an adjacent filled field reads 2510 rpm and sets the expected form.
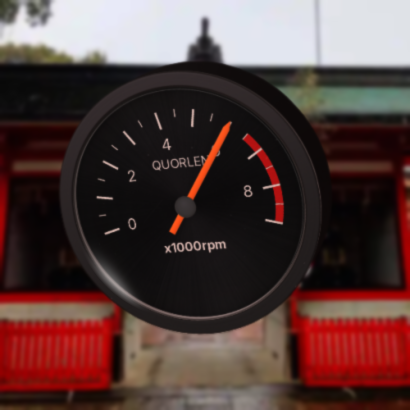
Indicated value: 6000 rpm
